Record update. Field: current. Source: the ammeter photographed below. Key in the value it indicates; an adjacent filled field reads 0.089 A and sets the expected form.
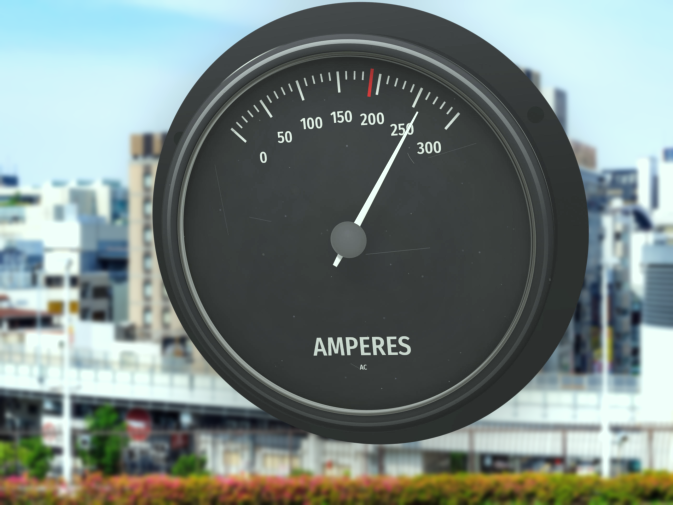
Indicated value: 260 A
